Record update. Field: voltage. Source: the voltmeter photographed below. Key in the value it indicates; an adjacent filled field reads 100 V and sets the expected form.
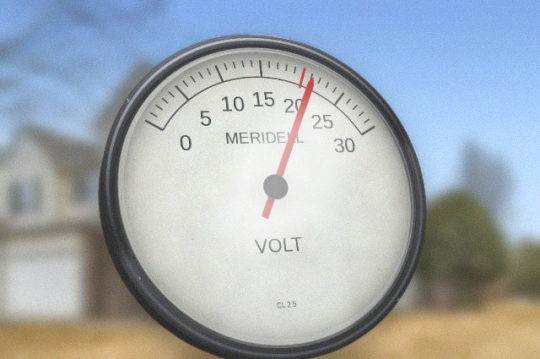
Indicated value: 21 V
